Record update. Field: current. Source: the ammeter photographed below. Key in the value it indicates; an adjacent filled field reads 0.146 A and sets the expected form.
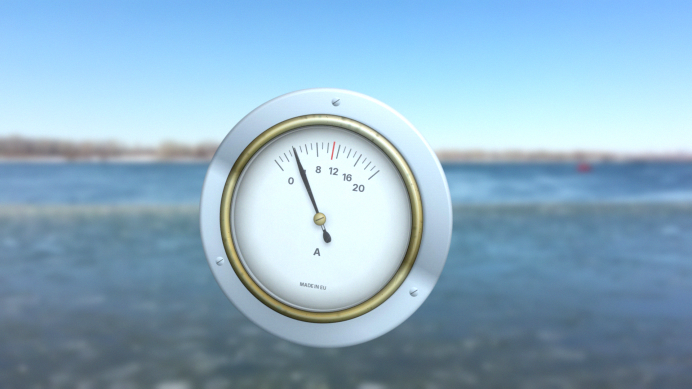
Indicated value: 4 A
